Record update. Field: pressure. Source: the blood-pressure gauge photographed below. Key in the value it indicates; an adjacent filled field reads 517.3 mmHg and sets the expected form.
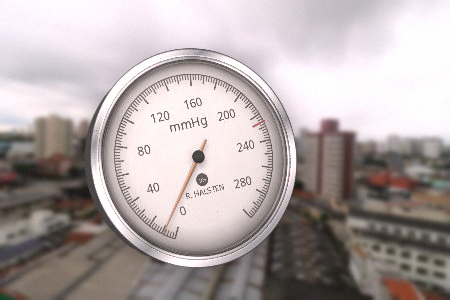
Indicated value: 10 mmHg
